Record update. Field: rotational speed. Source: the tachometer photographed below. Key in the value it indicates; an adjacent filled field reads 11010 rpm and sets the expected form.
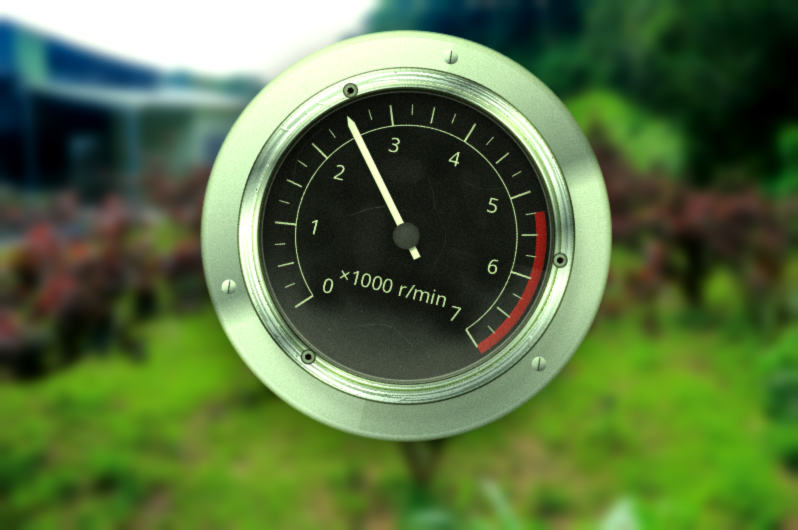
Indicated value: 2500 rpm
